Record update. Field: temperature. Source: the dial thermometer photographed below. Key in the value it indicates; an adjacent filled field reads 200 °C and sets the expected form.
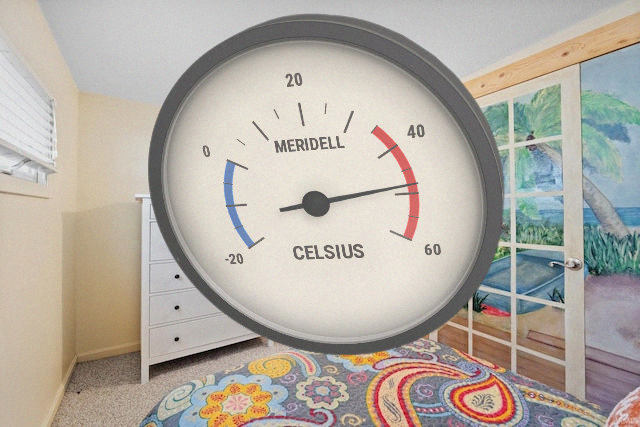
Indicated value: 47.5 °C
